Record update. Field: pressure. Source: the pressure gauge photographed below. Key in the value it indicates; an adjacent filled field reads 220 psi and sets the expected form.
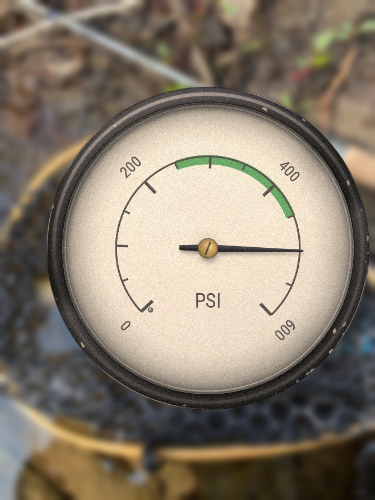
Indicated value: 500 psi
